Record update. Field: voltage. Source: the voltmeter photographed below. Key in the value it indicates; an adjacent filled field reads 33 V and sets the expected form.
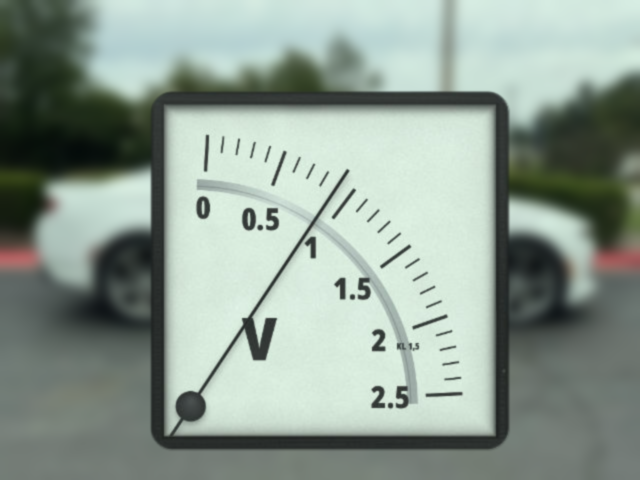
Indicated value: 0.9 V
